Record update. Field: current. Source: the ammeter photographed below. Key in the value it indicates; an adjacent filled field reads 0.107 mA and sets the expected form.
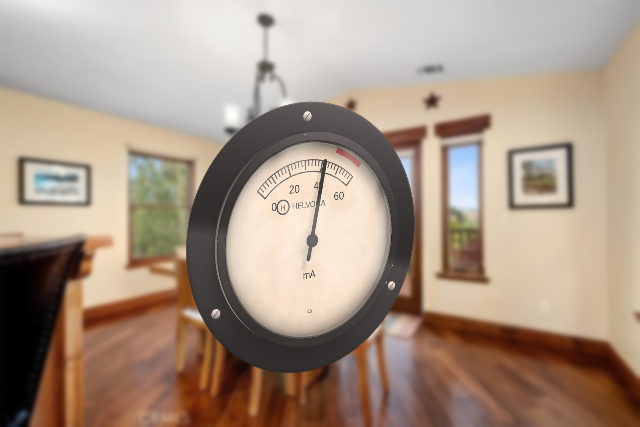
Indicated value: 40 mA
